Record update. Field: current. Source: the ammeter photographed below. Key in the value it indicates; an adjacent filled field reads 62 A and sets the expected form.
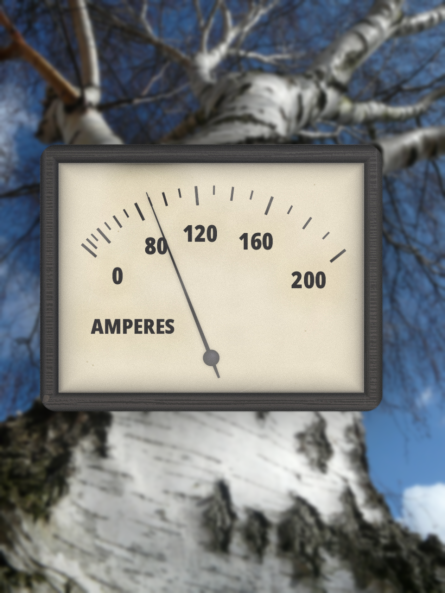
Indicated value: 90 A
